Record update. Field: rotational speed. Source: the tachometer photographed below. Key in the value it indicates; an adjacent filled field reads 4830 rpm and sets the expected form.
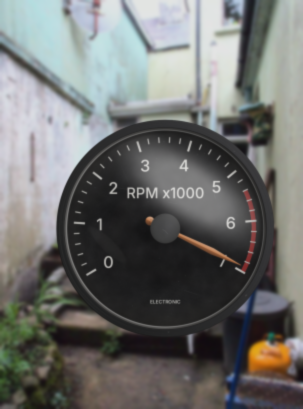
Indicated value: 6900 rpm
